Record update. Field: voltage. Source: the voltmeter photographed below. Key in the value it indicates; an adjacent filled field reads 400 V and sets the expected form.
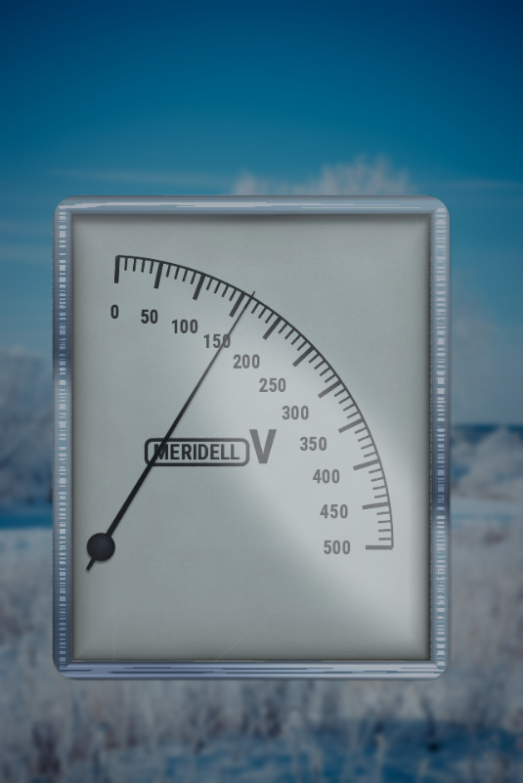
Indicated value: 160 V
